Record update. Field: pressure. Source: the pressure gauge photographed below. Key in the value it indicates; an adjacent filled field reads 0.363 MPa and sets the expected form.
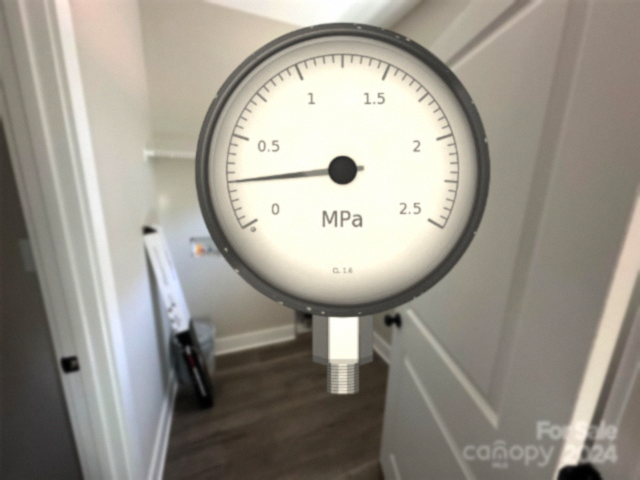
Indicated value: 0.25 MPa
